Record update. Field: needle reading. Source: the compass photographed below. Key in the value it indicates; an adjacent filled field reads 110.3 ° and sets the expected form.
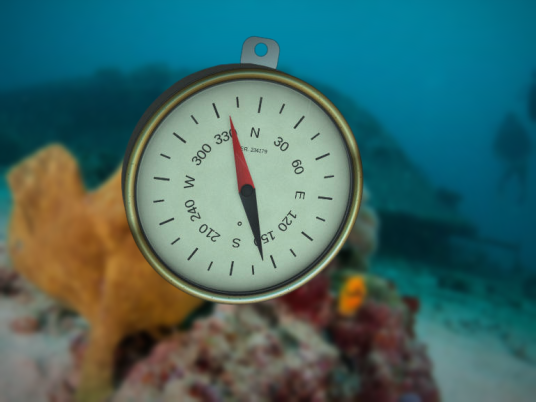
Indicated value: 337.5 °
